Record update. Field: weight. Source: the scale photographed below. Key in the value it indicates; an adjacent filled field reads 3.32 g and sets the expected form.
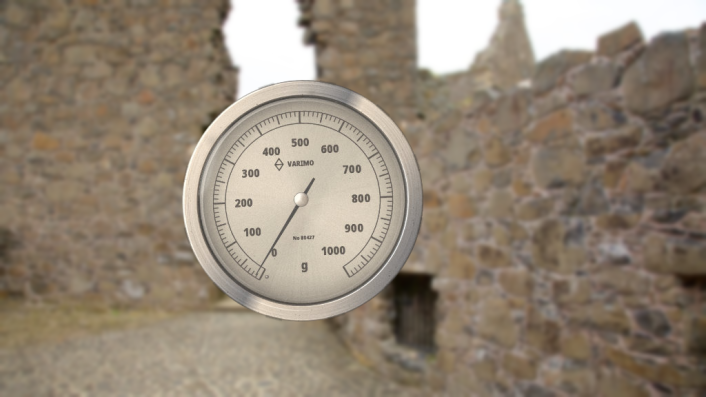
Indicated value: 10 g
